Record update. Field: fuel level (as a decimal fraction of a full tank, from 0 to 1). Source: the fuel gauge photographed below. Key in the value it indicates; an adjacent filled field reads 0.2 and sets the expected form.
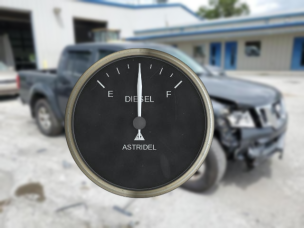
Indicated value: 0.5
